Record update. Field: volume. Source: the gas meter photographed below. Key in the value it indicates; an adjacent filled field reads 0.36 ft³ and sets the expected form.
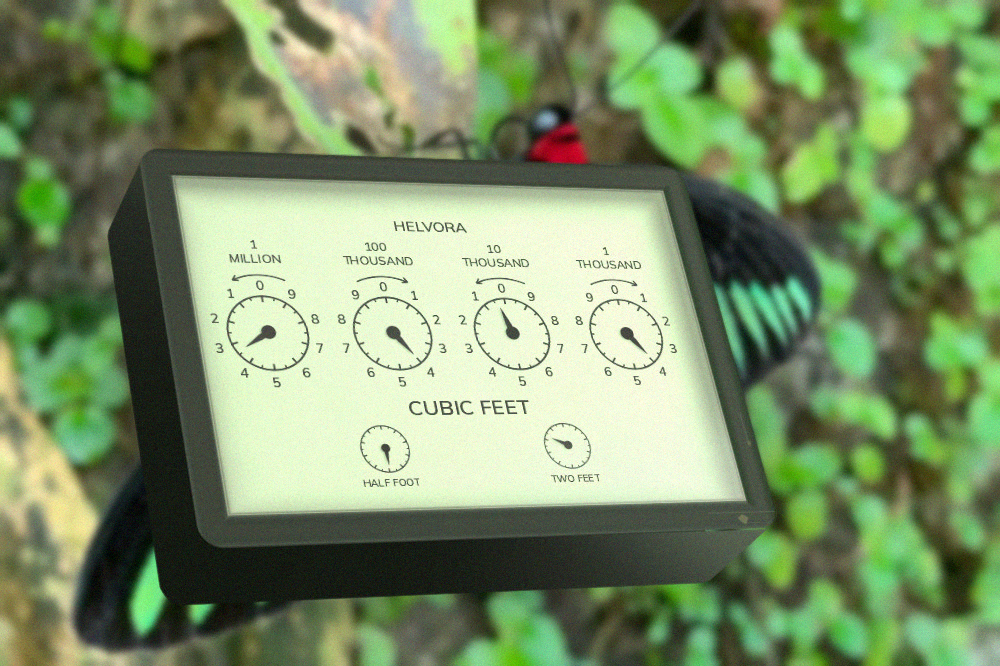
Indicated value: 340400 ft³
